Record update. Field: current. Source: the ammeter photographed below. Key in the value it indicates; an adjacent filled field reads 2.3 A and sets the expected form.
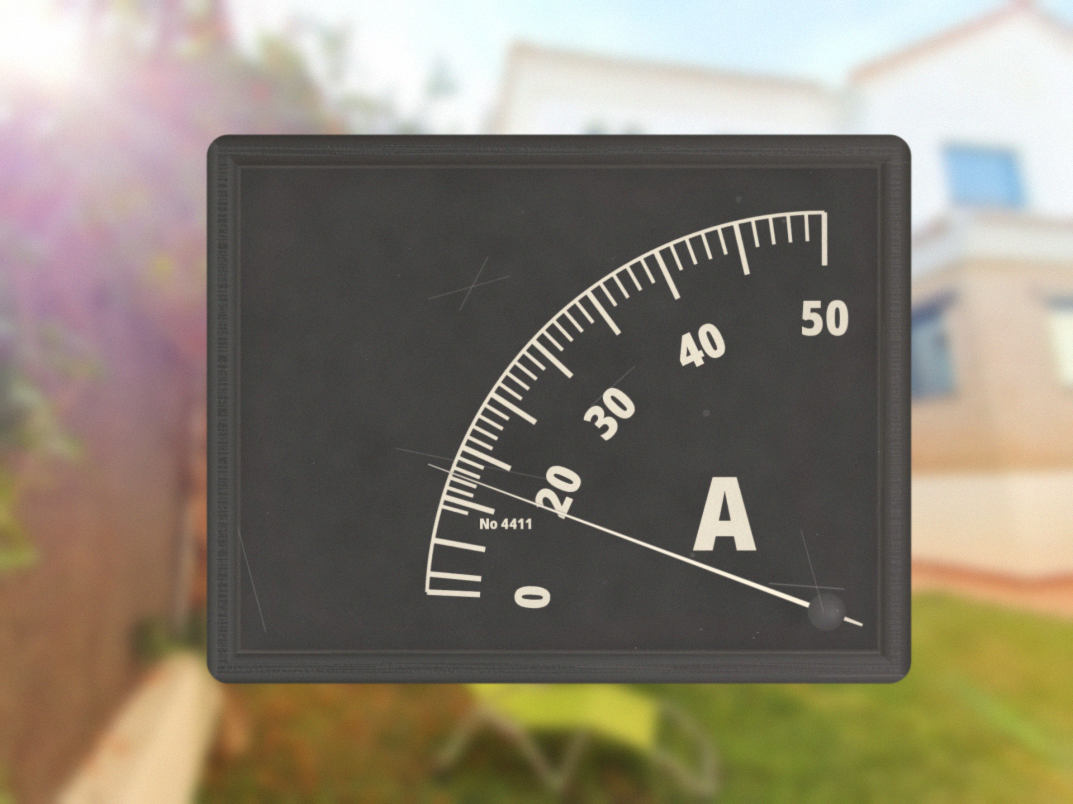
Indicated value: 17.5 A
